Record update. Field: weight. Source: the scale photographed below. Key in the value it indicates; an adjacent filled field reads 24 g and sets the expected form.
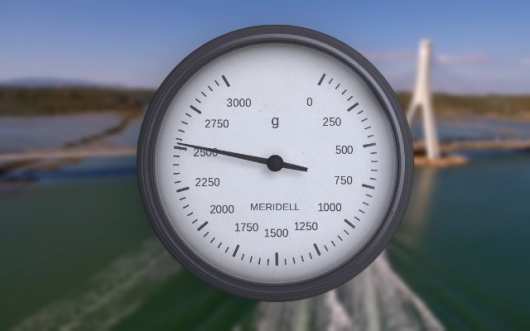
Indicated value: 2525 g
